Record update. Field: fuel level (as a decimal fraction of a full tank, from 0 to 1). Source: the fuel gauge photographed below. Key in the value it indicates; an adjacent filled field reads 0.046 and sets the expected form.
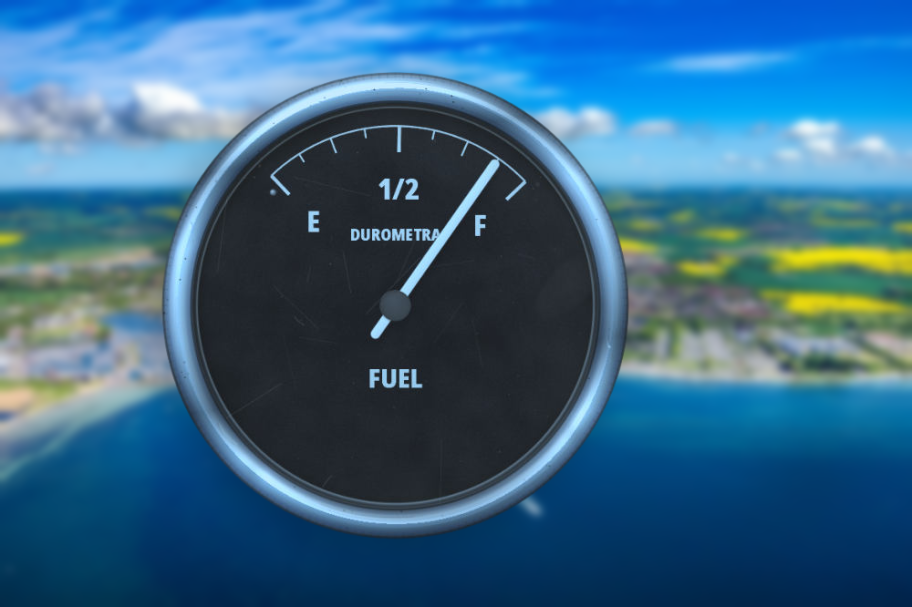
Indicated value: 0.875
